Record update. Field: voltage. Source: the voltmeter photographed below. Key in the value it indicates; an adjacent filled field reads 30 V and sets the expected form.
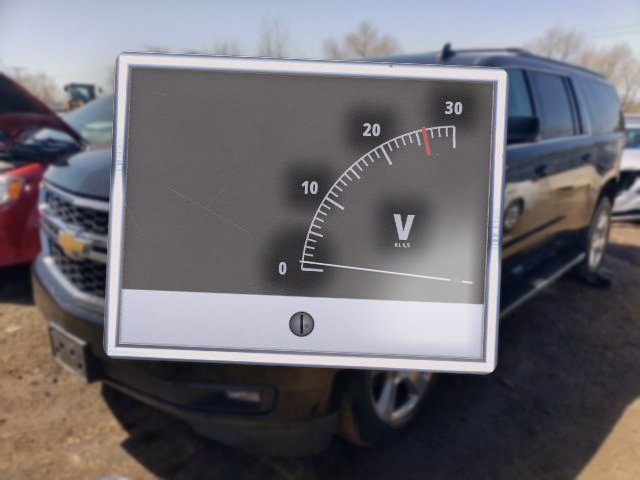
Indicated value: 1 V
